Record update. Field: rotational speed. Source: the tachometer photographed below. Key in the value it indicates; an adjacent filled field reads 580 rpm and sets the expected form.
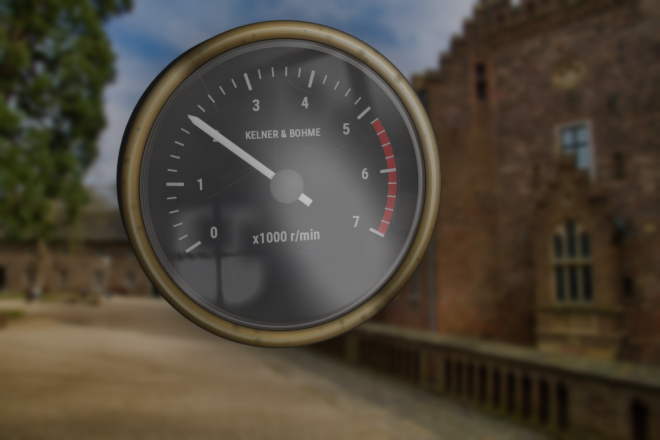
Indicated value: 2000 rpm
